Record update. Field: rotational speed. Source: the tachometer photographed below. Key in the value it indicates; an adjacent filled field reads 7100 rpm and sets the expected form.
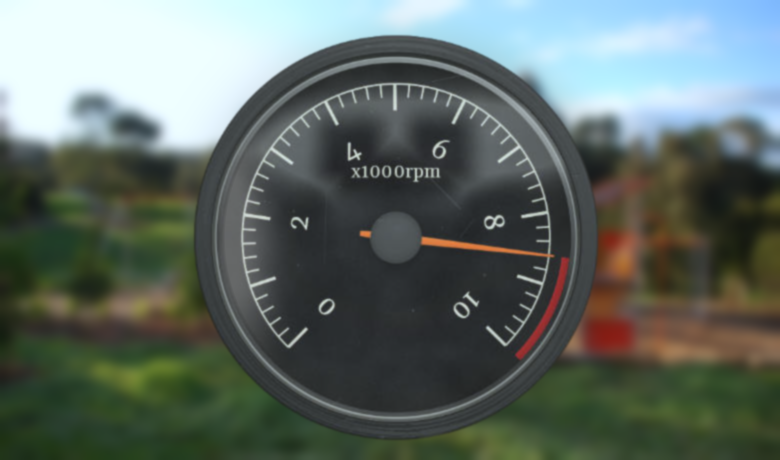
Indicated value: 8600 rpm
